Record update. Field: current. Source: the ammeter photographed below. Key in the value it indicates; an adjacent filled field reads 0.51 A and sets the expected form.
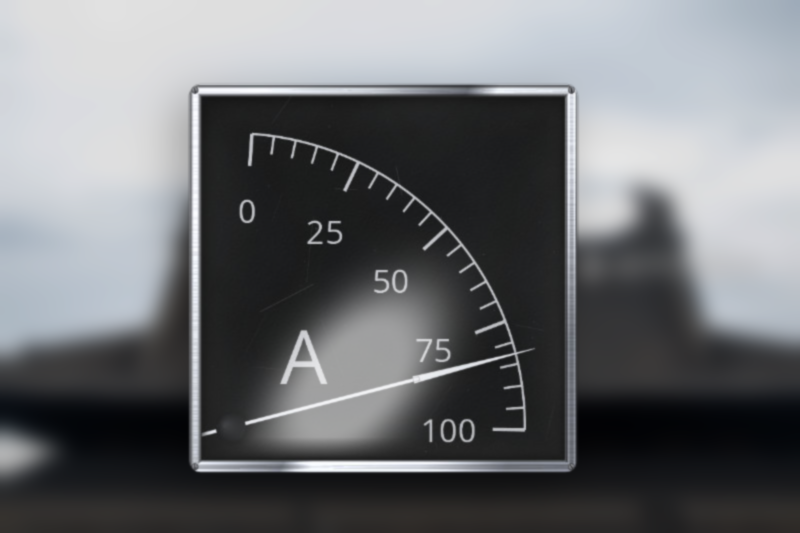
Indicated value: 82.5 A
